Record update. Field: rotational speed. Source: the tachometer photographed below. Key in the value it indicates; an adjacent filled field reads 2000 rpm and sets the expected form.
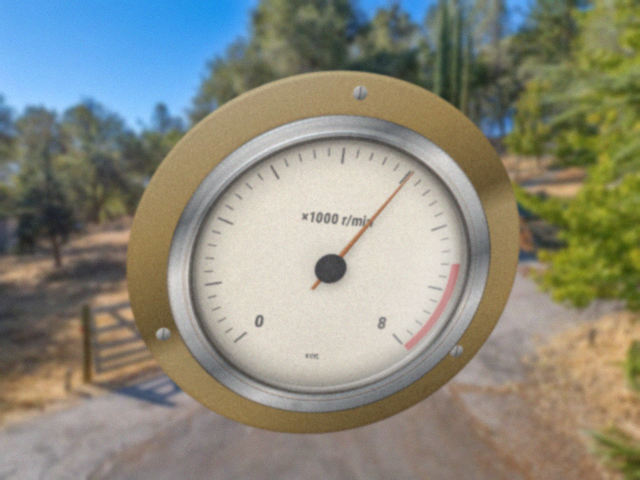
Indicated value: 5000 rpm
